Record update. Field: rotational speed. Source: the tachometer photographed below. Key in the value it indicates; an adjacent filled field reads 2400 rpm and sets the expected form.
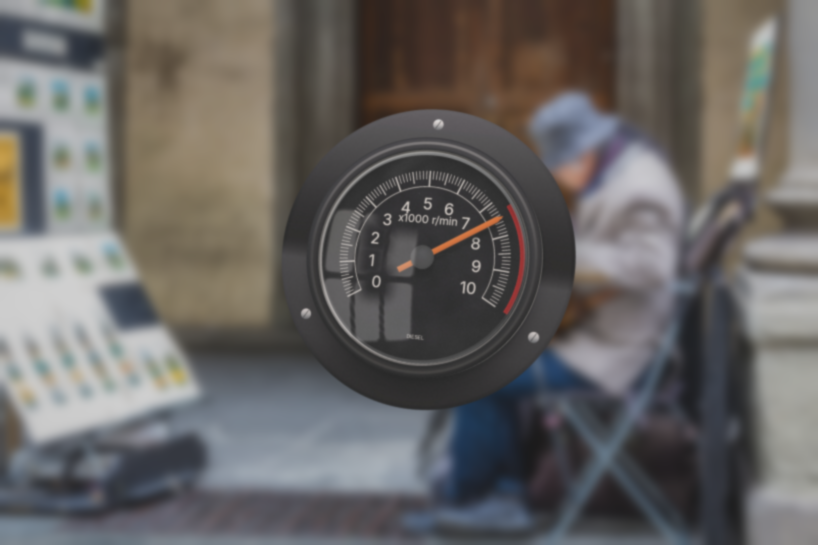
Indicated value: 7500 rpm
